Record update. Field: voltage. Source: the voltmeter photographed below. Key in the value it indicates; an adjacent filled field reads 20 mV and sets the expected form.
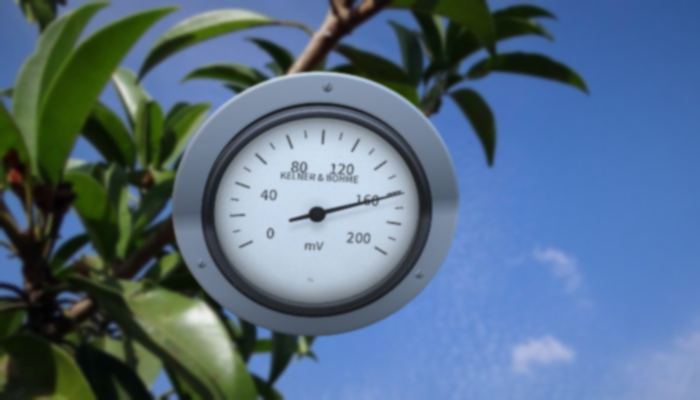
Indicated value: 160 mV
